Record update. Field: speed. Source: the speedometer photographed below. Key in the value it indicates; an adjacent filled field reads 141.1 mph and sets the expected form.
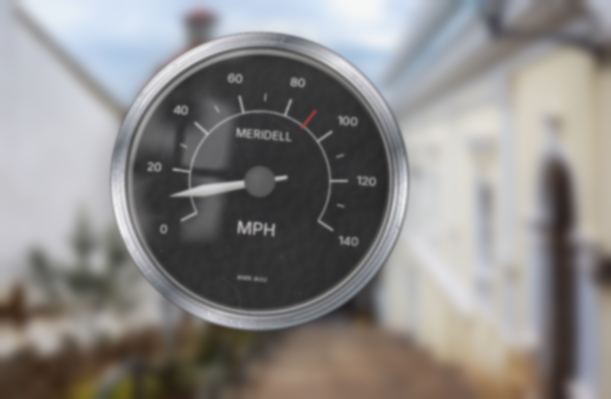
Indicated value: 10 mph
